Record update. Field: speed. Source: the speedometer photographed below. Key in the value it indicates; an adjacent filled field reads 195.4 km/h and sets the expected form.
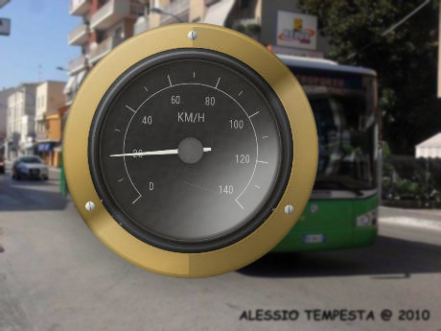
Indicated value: 20 km/h
